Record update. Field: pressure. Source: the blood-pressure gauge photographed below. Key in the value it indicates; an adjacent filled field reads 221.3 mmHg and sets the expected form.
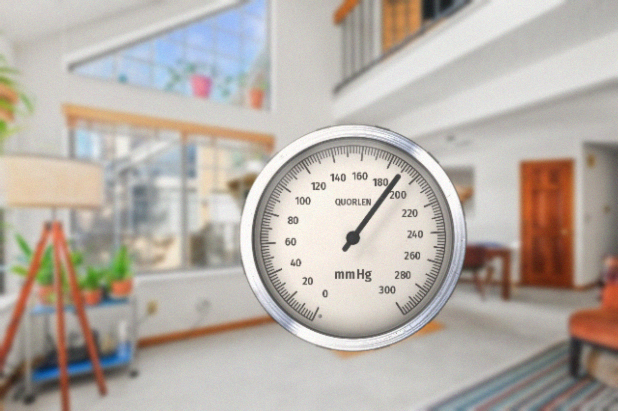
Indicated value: 190 mmHg
